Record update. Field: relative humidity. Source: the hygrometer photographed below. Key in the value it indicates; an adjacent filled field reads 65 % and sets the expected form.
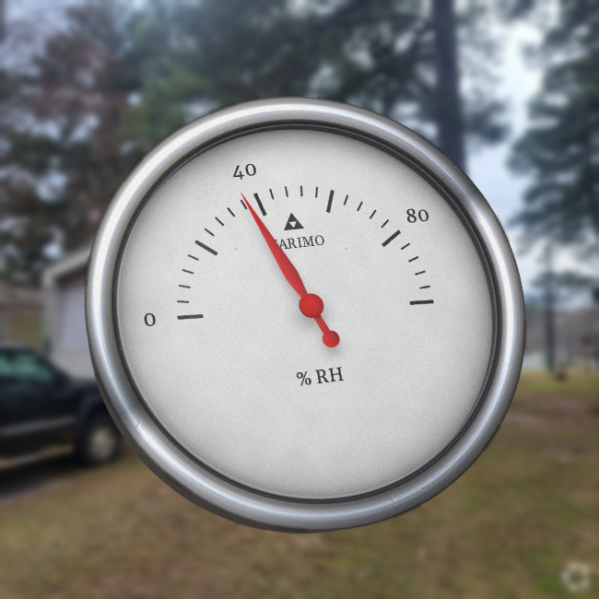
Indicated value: 36 %
